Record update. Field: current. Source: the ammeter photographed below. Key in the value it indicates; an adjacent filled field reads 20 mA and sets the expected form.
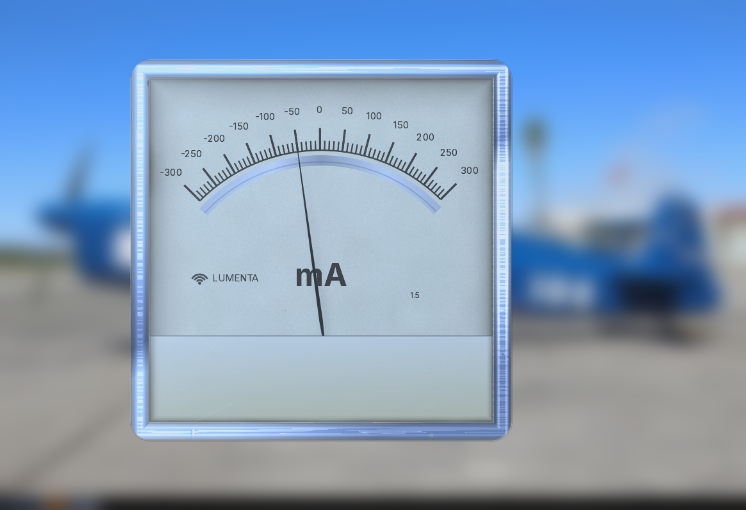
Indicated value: -50 mA
